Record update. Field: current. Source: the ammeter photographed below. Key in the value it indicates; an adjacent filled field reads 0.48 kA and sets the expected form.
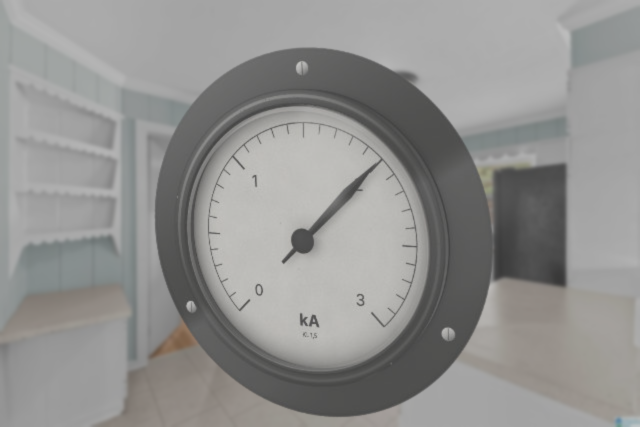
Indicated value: 2 kA
